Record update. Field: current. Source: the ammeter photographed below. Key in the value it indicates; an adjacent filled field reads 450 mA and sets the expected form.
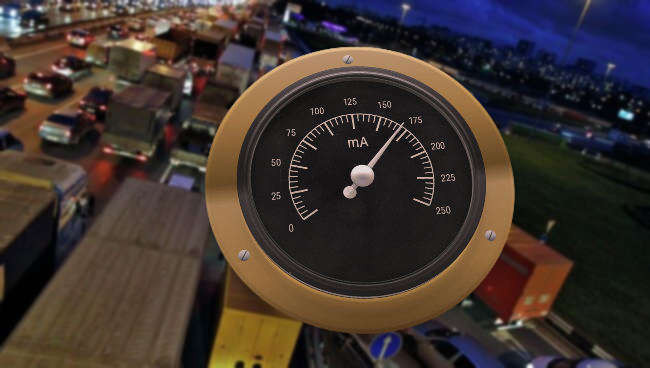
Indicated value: 170 mA
